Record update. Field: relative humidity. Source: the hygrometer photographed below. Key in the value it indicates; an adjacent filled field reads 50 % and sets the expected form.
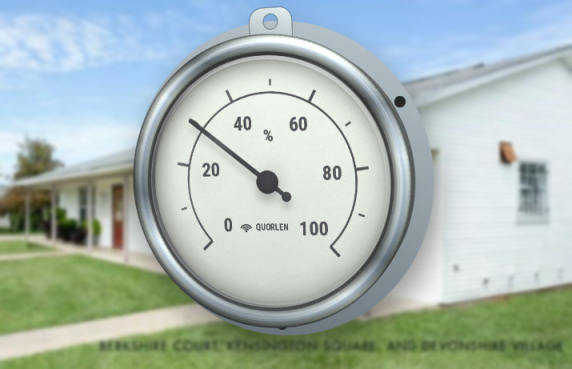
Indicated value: 30 %
